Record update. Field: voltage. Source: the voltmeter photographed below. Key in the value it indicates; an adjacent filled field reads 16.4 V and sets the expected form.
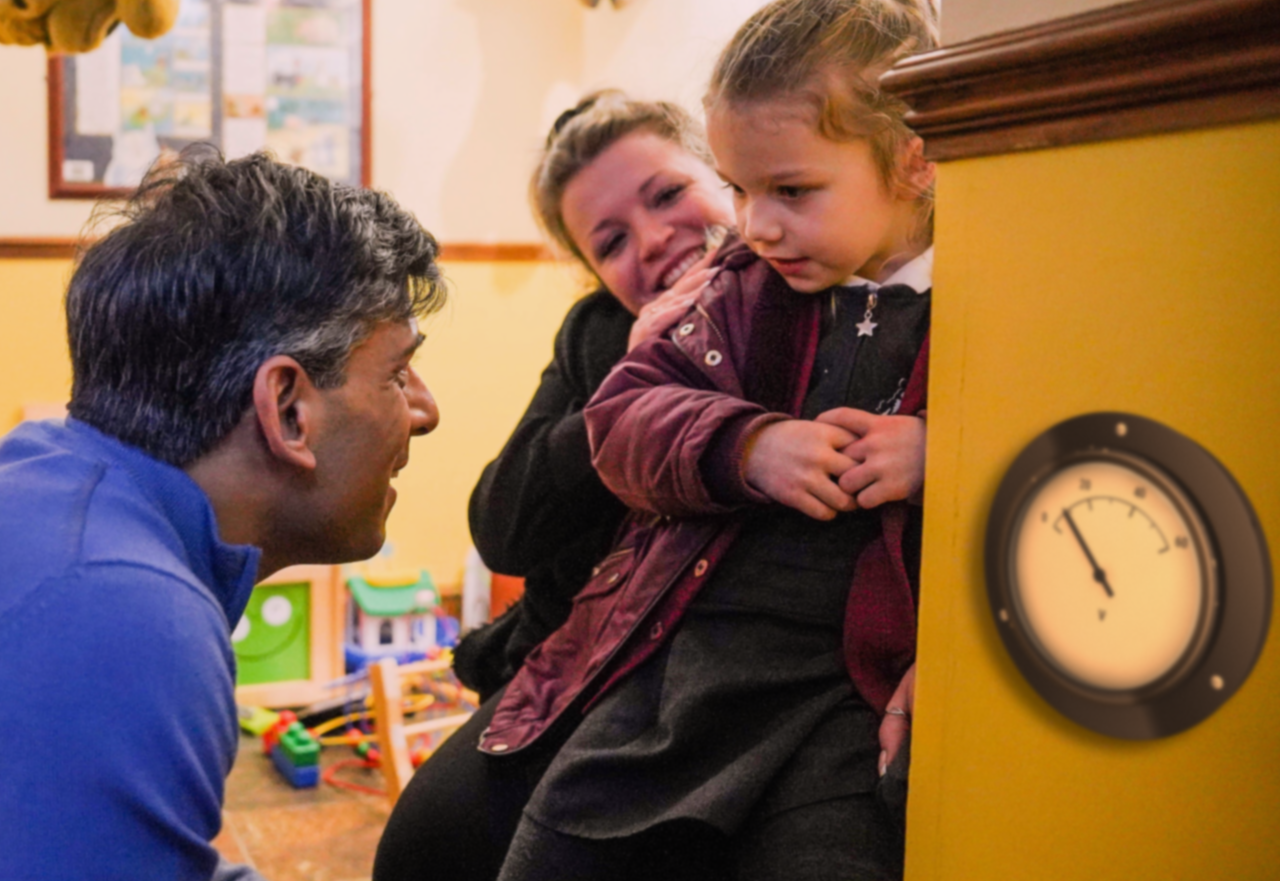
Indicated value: 10 V
